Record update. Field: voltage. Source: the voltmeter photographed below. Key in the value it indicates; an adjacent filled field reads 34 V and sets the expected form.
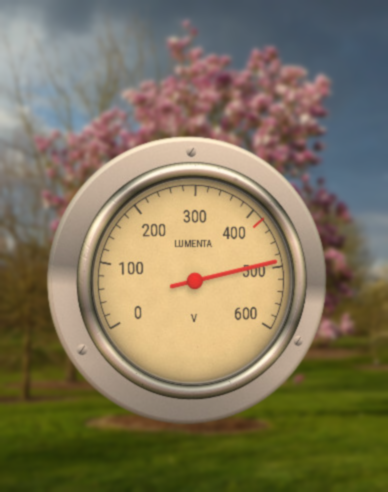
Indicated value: 490 V
